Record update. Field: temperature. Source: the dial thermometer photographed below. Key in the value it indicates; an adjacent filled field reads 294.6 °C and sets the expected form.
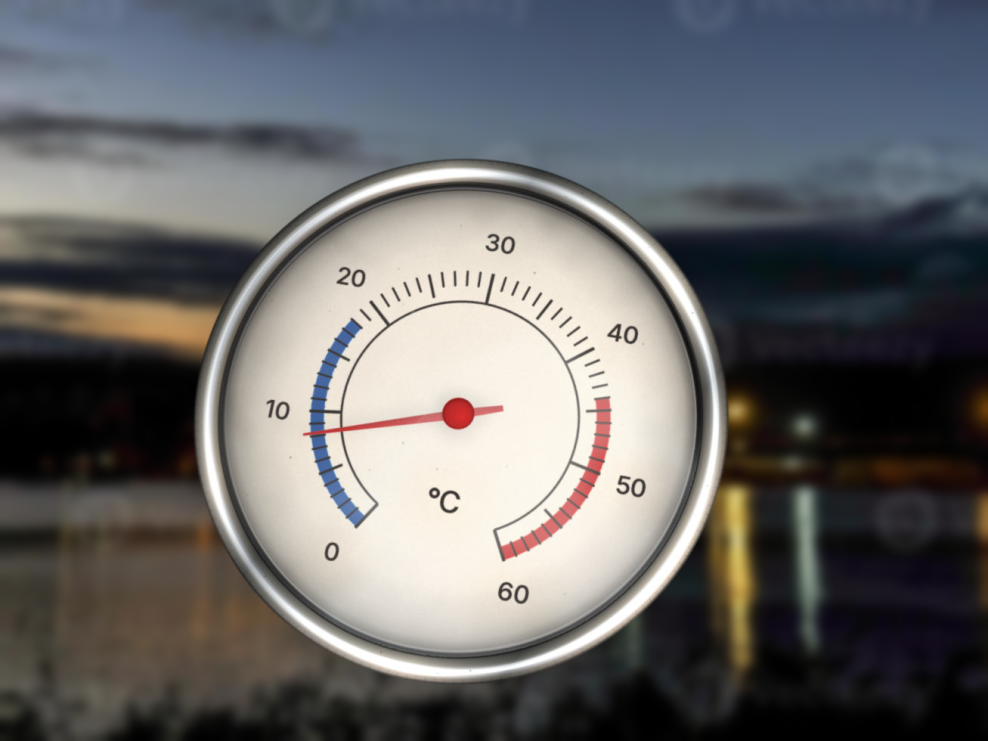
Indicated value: 8 °C
